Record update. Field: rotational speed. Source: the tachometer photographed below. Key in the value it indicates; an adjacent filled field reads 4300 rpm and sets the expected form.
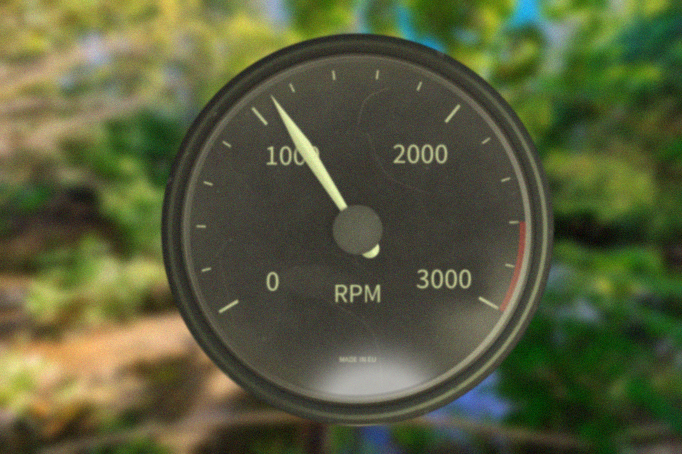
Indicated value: 1100 rpm
